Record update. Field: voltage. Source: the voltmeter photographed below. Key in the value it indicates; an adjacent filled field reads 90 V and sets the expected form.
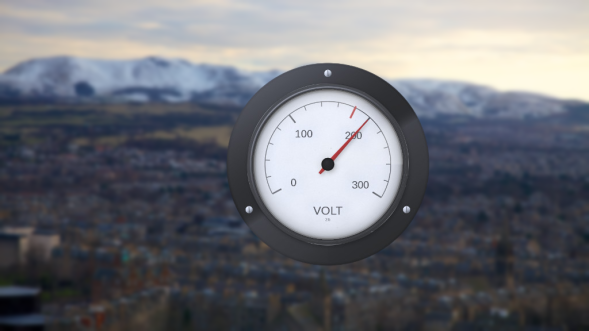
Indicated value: 200 V
